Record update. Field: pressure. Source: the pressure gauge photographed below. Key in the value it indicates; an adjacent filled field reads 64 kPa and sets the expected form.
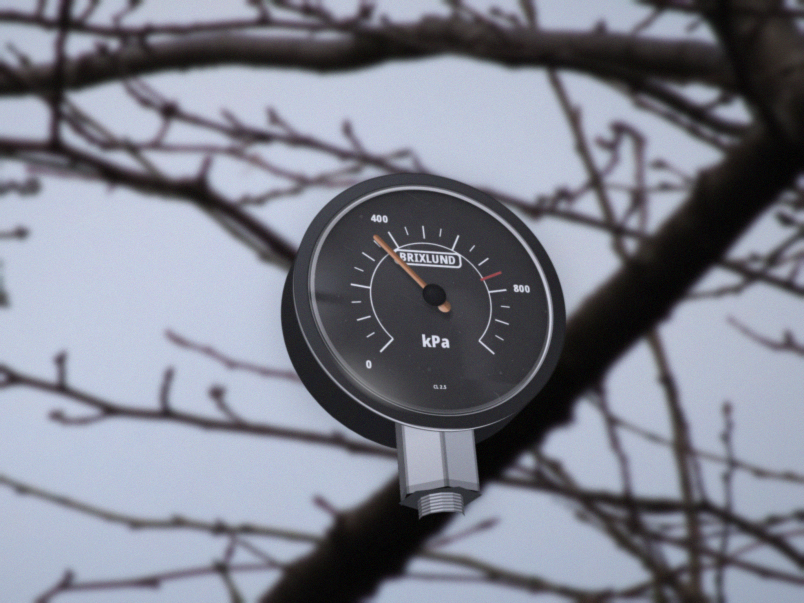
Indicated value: 350 kPa
